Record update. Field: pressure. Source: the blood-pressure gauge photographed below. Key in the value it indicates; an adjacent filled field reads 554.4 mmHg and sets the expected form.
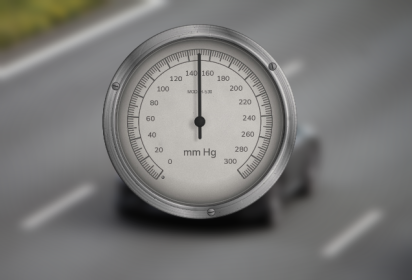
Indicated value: 150 mmHg
